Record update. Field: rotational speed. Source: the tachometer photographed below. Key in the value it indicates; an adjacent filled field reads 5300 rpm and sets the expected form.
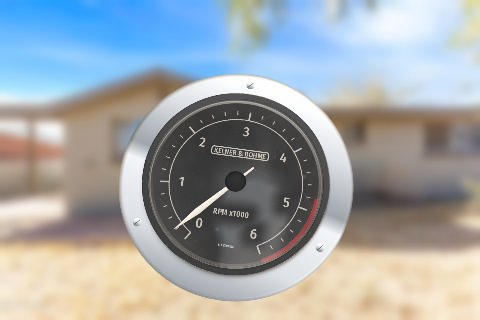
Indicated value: 200 rpm
